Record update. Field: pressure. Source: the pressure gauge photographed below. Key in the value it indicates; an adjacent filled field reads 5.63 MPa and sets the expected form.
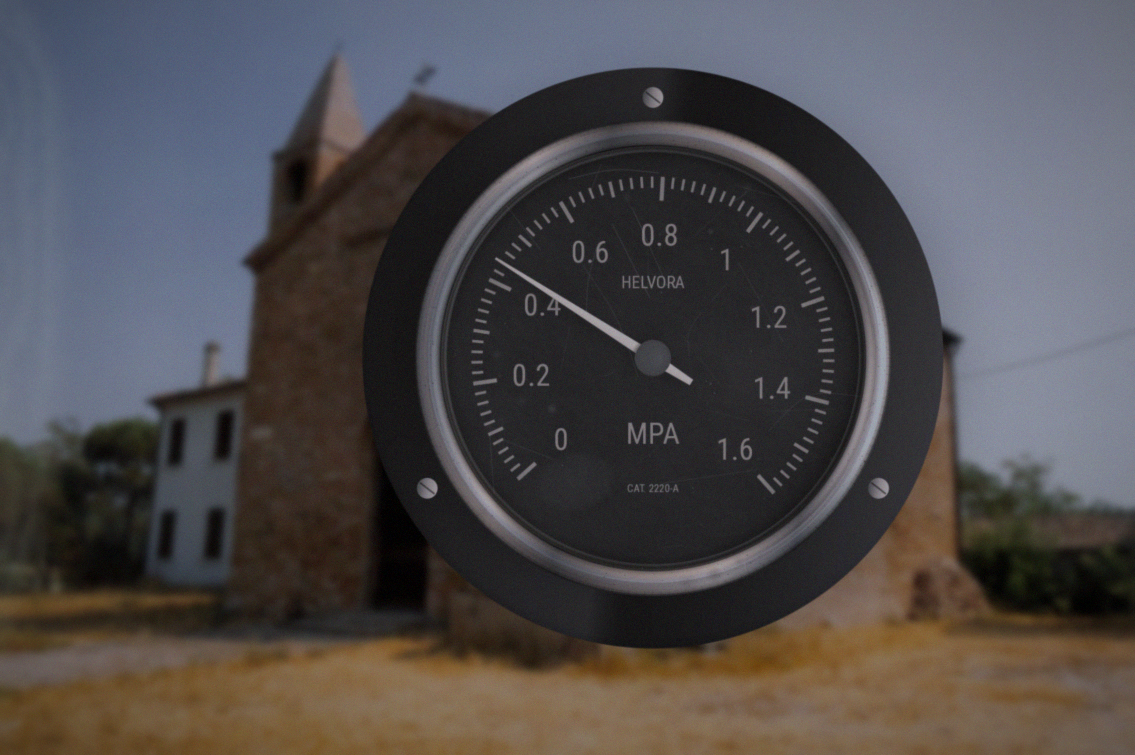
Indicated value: 0.44 MPa
